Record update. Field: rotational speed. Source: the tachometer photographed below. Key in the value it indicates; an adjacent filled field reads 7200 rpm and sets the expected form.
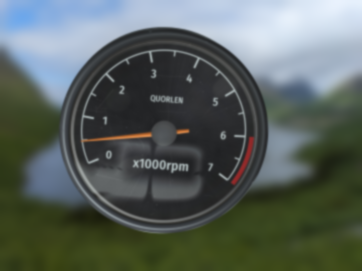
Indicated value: 500 rpm
